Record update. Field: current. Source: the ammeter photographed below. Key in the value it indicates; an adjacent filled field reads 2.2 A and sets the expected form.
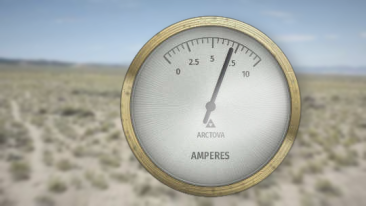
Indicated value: 7 A
